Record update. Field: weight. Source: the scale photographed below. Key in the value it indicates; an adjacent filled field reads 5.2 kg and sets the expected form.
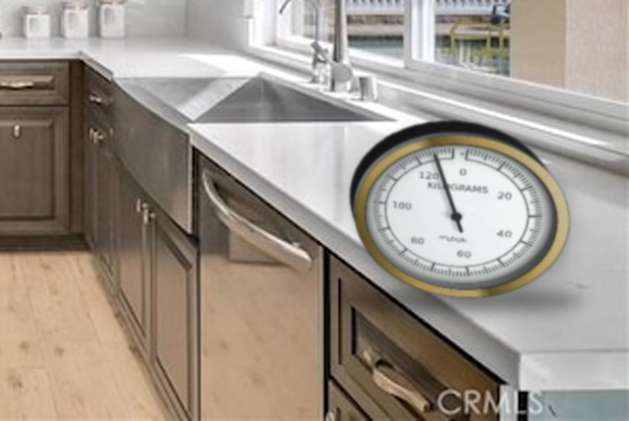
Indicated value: 125 kg
